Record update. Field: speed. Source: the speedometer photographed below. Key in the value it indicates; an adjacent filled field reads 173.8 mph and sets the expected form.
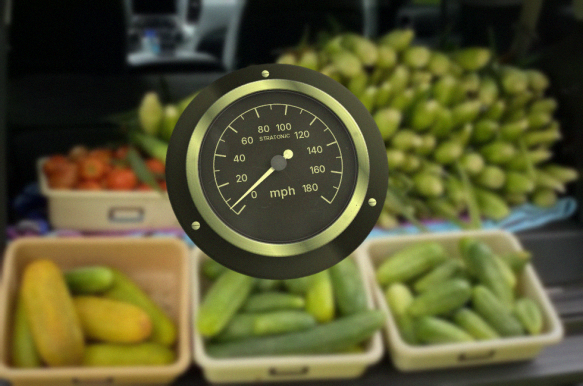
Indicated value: 5 mph
